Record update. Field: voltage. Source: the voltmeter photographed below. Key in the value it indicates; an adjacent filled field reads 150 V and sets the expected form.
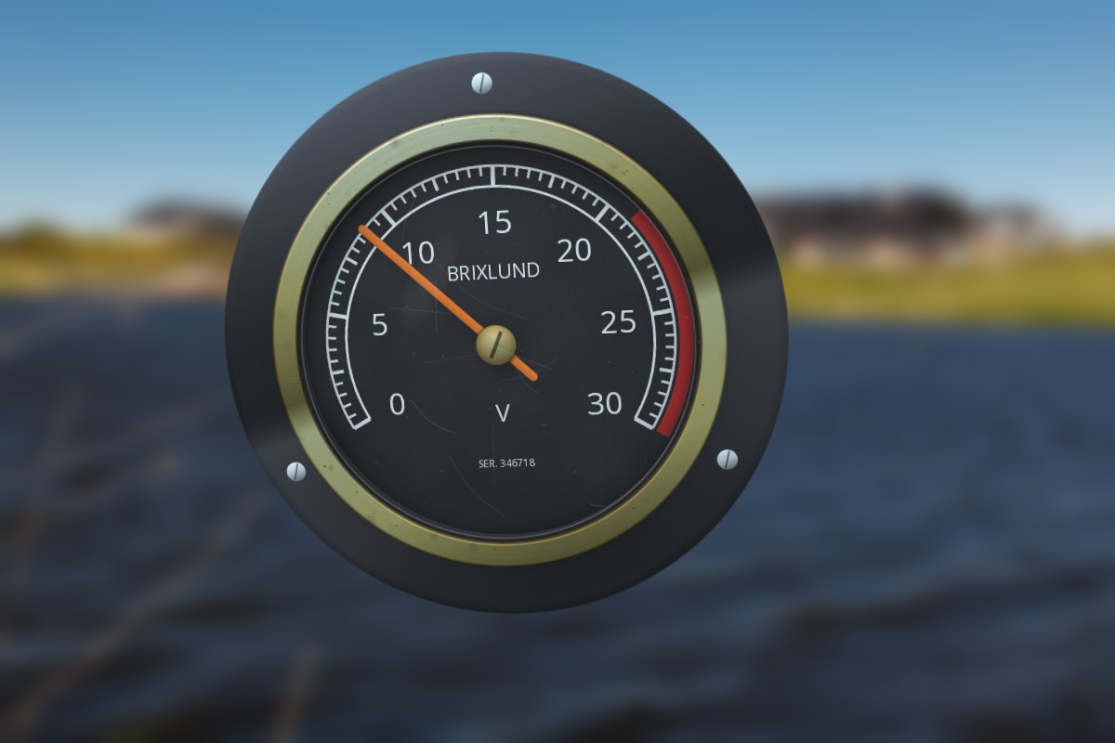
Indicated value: 9 V
